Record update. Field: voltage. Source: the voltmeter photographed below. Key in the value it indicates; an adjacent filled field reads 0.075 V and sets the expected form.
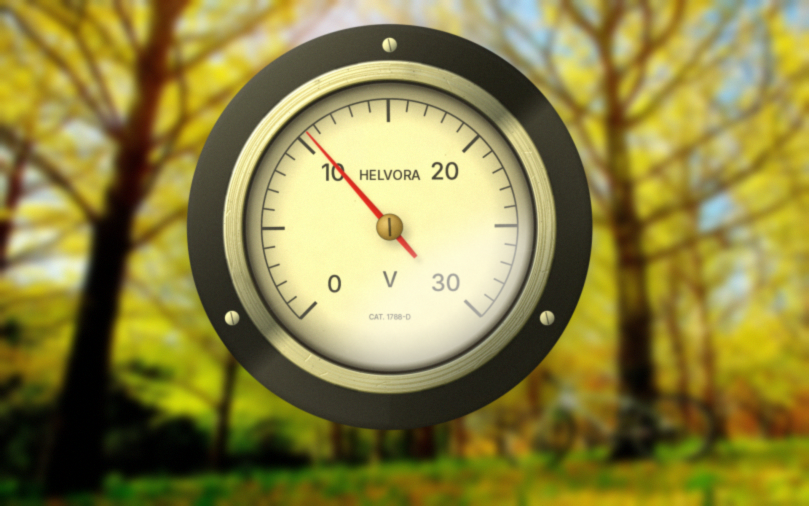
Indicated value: 10.5 V
